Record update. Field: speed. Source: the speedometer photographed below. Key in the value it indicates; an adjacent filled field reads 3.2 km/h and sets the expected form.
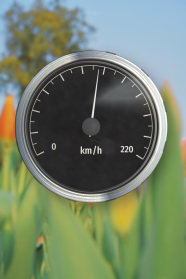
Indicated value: 115 km/h
